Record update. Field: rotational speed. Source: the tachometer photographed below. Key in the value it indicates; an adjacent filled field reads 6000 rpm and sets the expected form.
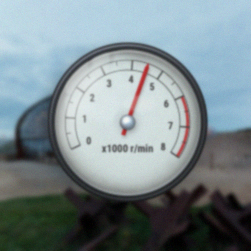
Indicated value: 4500 rpm
